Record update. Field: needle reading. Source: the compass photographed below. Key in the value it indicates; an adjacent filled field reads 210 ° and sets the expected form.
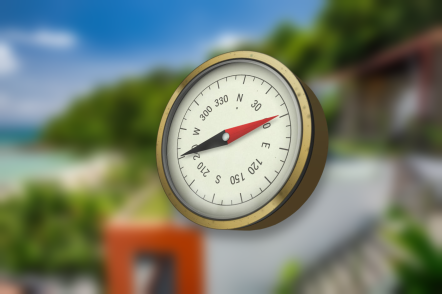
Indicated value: 60 °
